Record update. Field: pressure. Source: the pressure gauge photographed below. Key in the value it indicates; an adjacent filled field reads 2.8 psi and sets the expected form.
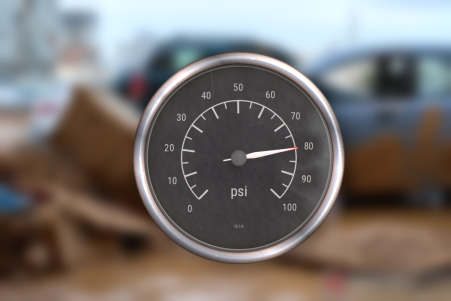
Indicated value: 80 psi
